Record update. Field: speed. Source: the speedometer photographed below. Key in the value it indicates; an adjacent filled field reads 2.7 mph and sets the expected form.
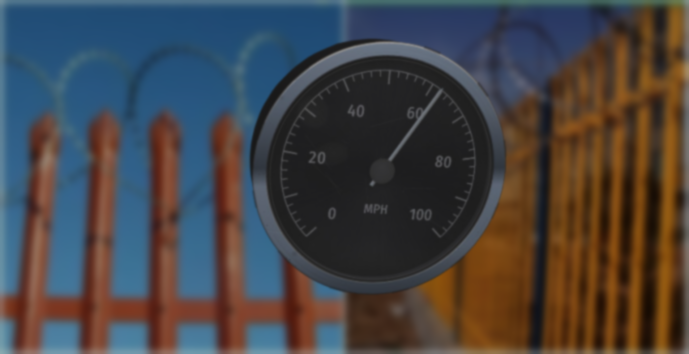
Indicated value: 62 mph
